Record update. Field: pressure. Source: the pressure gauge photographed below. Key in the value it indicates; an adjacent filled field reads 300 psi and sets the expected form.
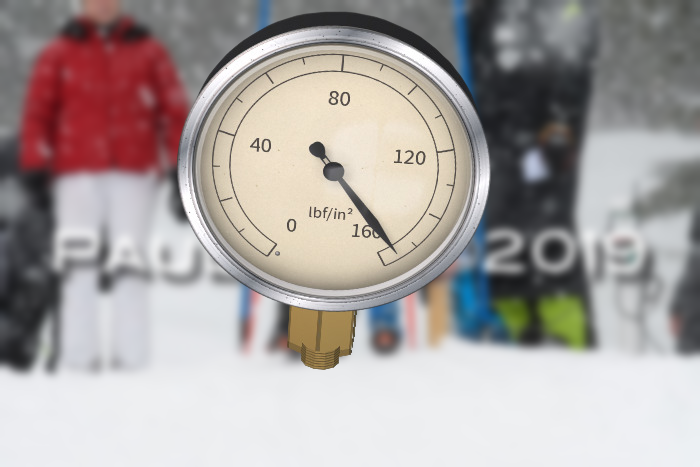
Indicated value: 155 psi
